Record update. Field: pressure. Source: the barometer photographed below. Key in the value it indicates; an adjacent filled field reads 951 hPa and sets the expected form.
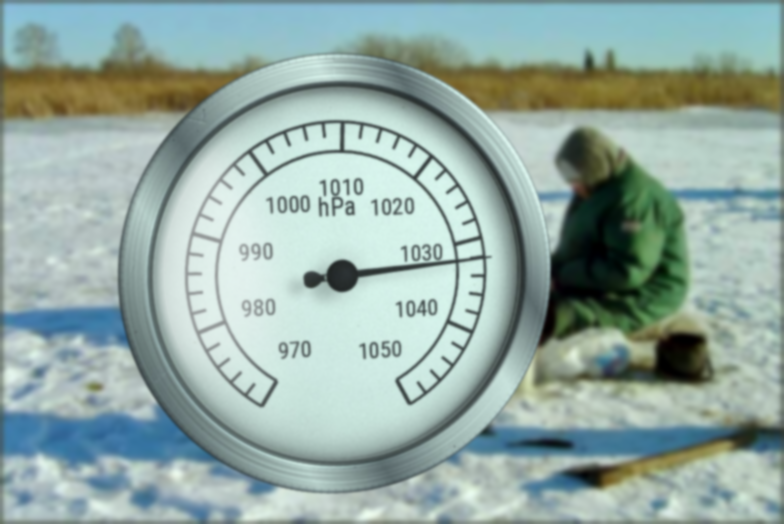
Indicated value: 1032 hPa
